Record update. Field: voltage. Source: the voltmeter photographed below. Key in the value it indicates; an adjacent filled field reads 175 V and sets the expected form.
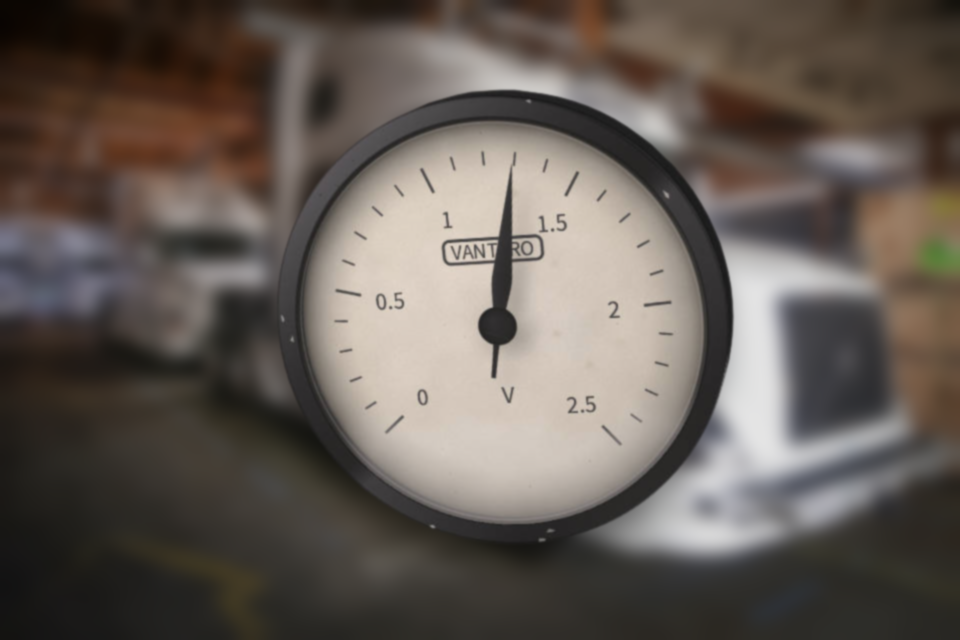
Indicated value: 1.3 V
